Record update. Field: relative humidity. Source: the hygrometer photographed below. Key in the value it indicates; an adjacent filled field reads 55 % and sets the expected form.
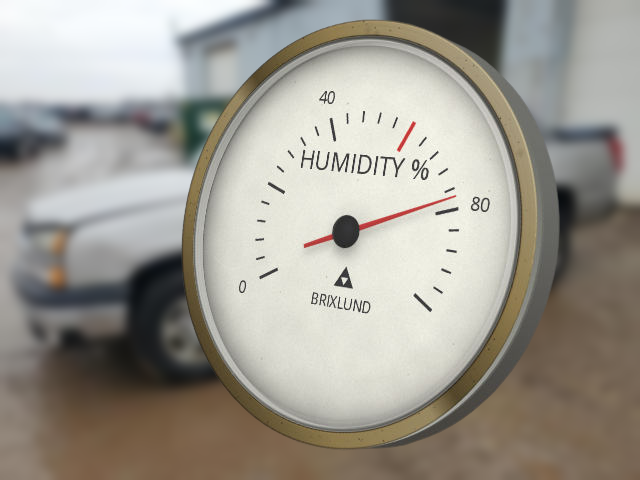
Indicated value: 78 %
